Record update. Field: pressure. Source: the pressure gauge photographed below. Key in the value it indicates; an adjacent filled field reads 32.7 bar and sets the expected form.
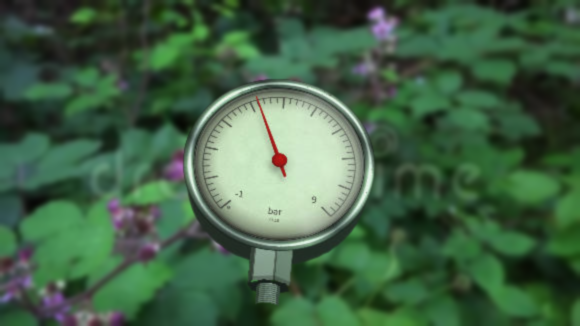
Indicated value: 3.2 bar
